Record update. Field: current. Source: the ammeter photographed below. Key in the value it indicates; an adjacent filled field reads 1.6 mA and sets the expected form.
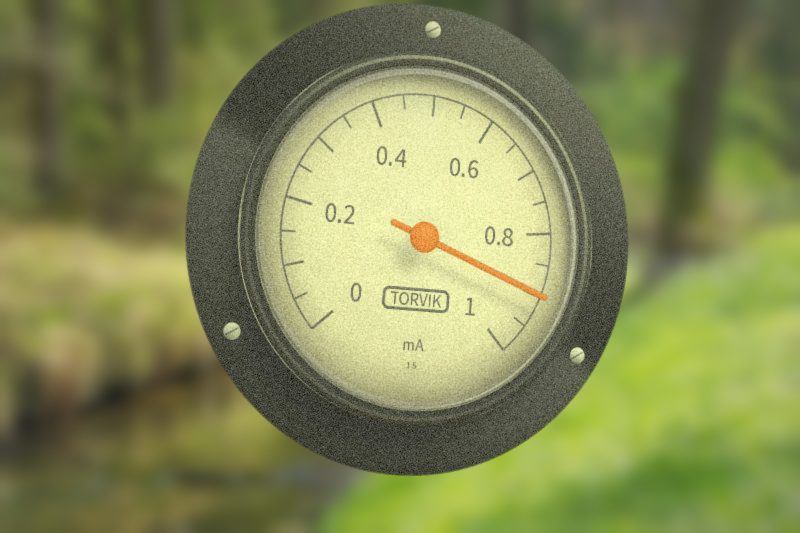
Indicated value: 0.9 mA
